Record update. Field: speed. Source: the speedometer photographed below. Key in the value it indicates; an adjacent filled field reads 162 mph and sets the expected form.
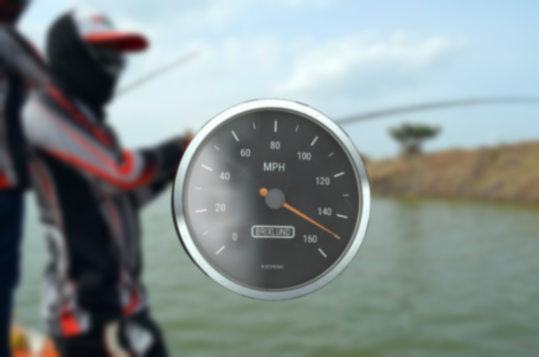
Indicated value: 150 mph
